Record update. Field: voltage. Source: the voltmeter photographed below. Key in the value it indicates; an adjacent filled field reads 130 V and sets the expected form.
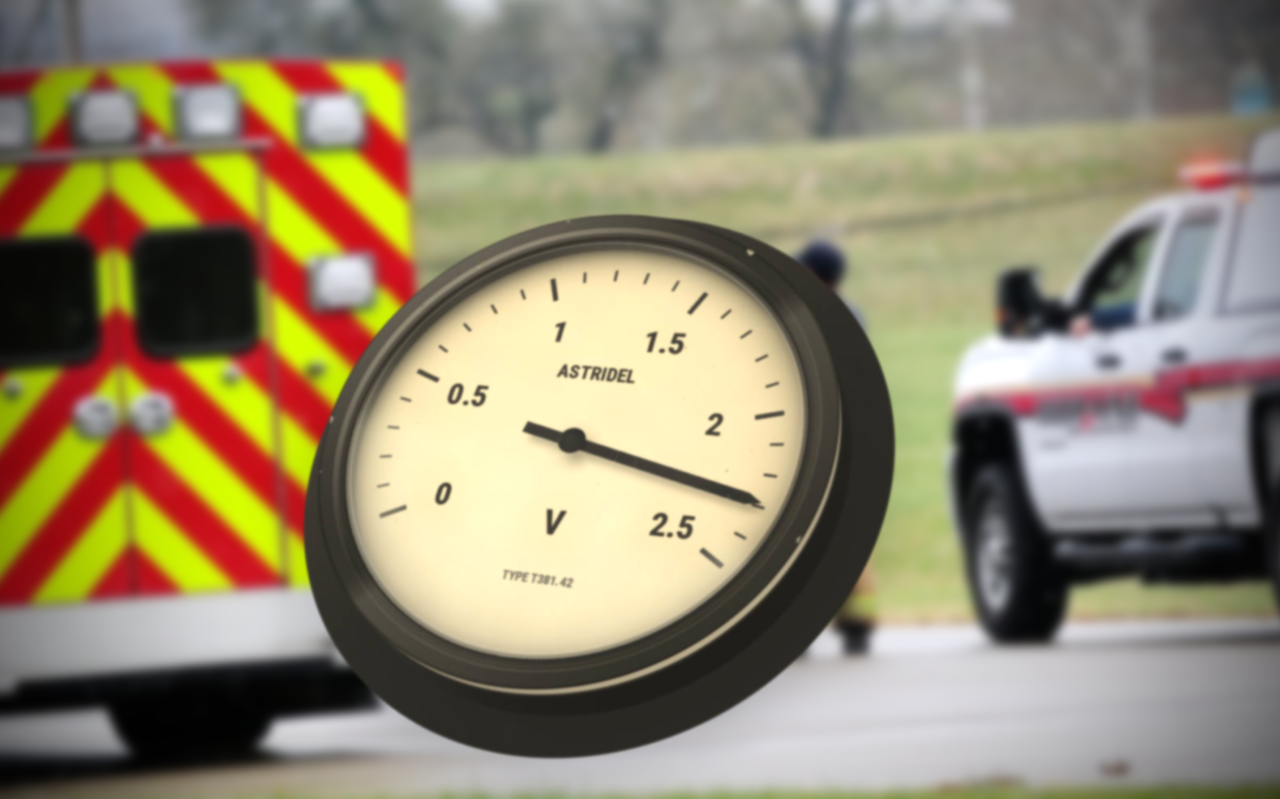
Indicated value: 2.3 V
